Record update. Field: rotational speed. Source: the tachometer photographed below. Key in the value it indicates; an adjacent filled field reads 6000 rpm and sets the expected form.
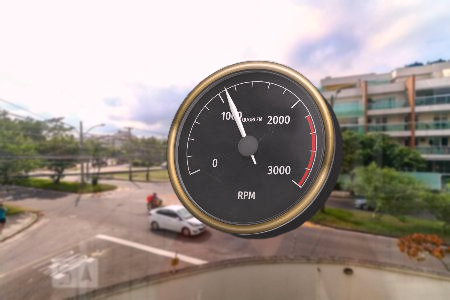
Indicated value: 1100 rpm
